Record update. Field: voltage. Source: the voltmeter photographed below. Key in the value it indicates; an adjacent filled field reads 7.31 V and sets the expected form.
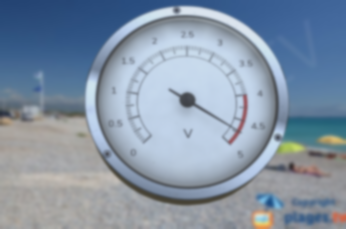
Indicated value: 4.75 V
